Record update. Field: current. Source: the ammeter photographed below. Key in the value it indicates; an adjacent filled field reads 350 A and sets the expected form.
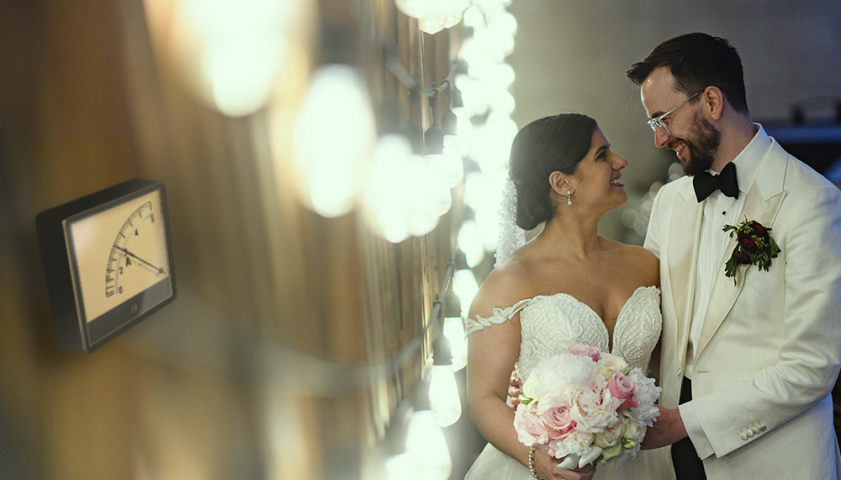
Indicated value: 3 A
